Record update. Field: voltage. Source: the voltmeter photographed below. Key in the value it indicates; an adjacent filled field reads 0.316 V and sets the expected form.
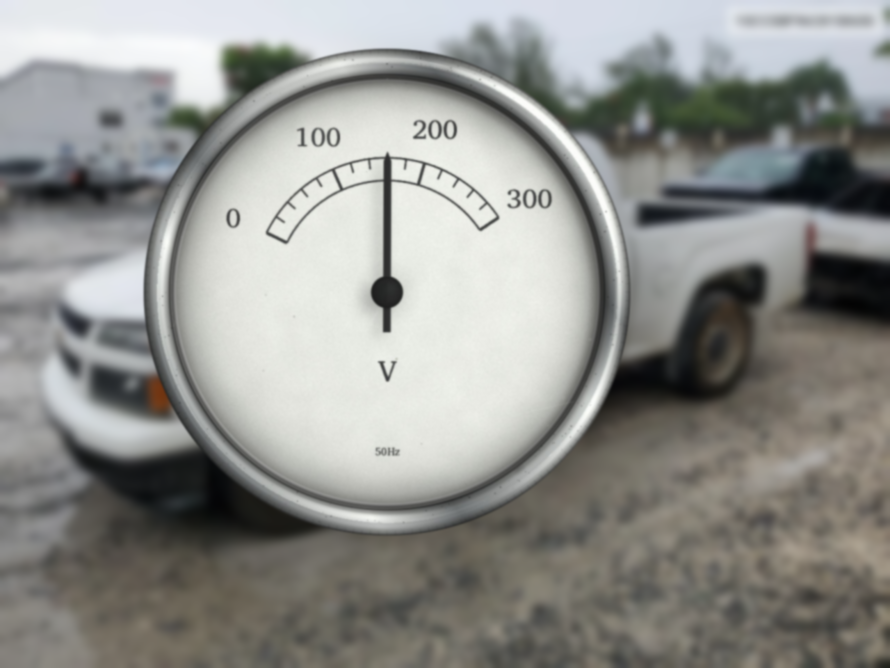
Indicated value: 160 V
